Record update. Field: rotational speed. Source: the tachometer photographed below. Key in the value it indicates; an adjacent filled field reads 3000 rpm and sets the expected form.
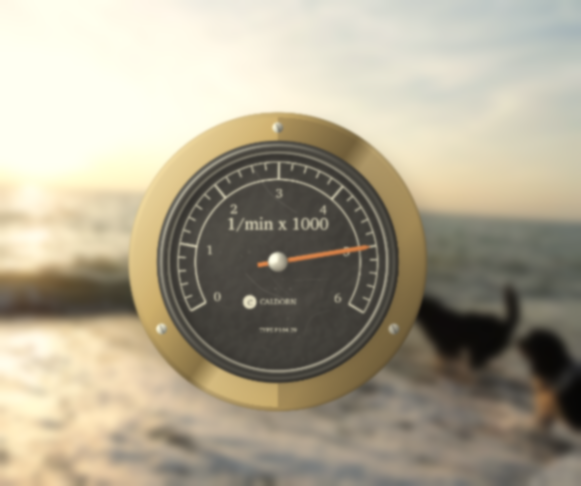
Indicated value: 5000 rpm
